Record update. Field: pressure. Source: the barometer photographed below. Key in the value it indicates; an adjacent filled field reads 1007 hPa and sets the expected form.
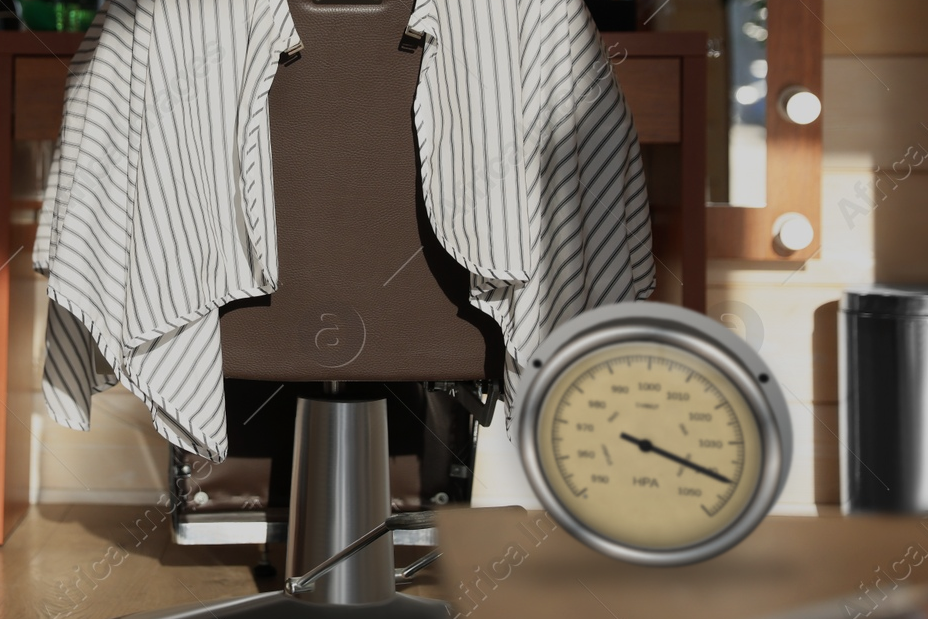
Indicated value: 1040 hPa
